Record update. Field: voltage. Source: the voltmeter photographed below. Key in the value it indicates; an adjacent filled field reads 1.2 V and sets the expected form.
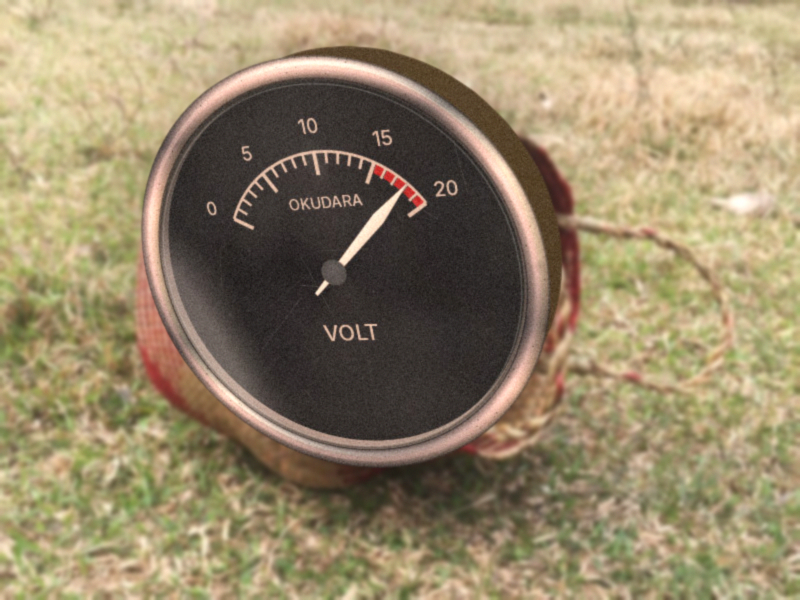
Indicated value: 18 V
